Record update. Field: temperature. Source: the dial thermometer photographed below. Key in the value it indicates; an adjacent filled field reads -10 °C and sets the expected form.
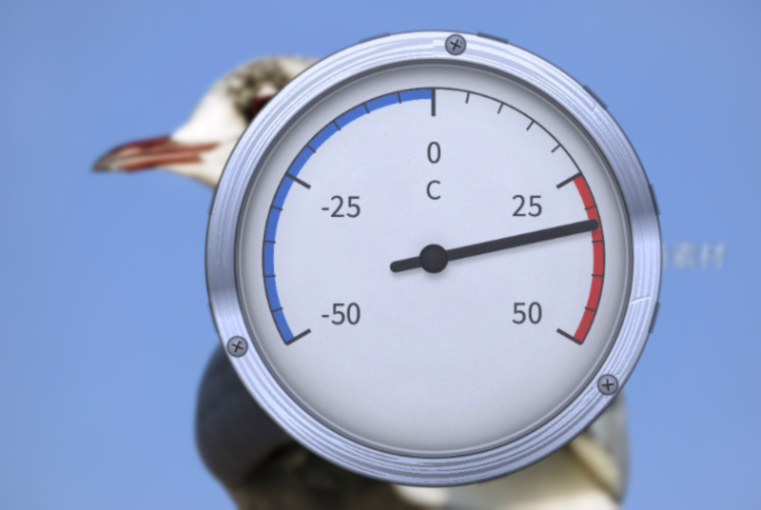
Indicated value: 32.5 °C
